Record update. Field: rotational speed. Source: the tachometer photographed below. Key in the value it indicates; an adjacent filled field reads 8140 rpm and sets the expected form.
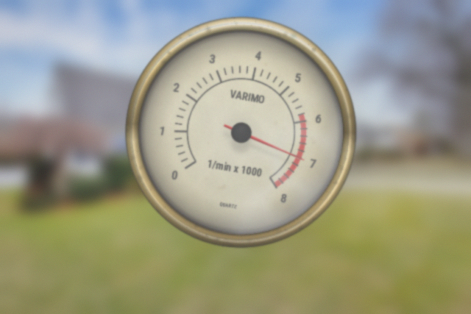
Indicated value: 7000 rpm
